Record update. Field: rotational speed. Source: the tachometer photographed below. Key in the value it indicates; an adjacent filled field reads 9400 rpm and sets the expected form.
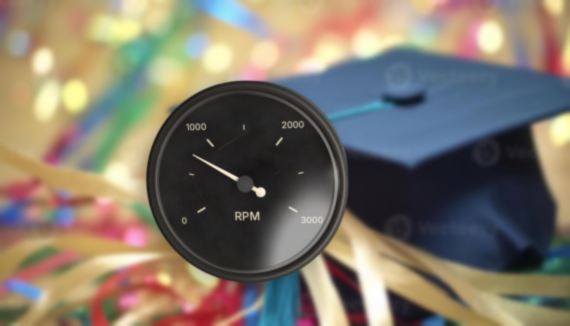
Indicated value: 750 rpm
